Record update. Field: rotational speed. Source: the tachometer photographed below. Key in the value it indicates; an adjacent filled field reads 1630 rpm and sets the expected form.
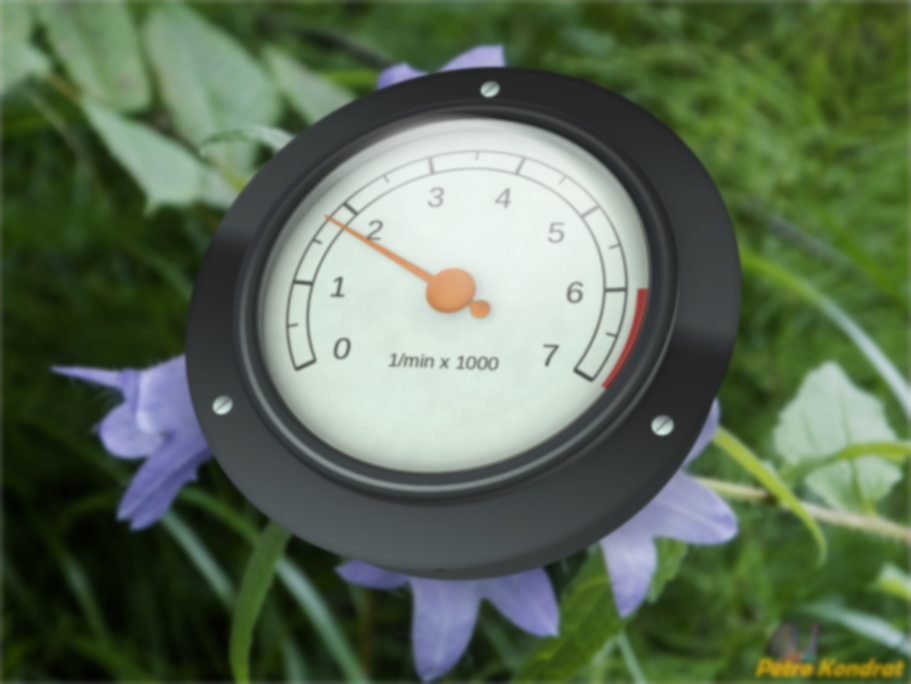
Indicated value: 1750 rpm
